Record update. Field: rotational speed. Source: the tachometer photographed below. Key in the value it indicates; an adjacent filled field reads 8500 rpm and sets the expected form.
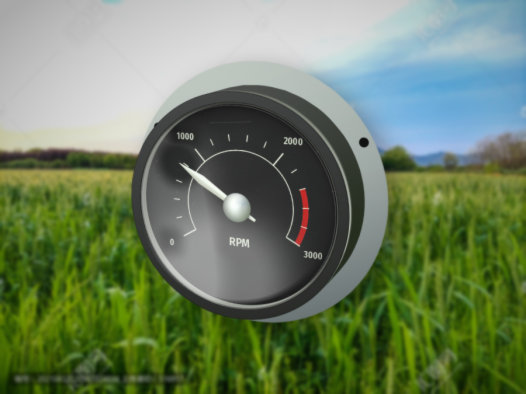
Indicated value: 800 rpm
